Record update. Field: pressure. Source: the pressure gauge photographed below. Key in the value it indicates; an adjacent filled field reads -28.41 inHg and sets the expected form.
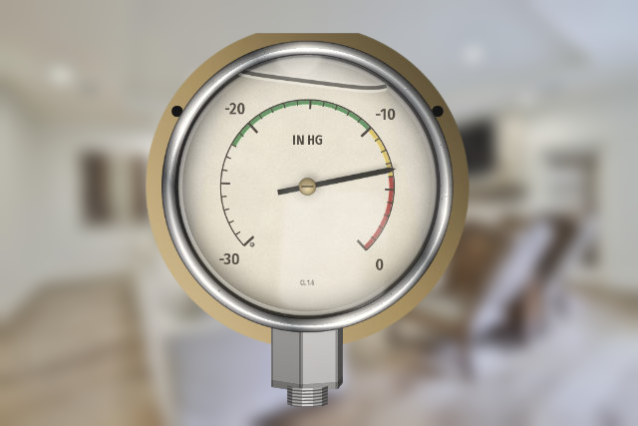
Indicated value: -6.5 inHg
